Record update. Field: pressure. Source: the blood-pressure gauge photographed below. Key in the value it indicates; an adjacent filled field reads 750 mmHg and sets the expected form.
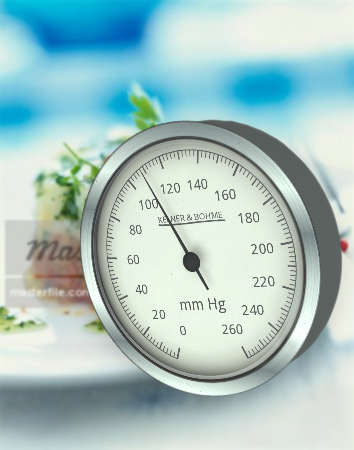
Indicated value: 110 mmHg
